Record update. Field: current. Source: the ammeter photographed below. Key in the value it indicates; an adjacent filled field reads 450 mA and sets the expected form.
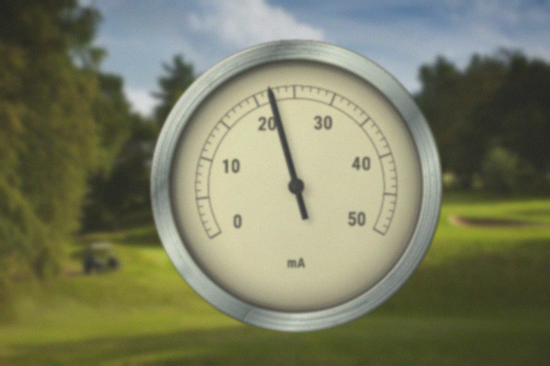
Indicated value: 22 mA
